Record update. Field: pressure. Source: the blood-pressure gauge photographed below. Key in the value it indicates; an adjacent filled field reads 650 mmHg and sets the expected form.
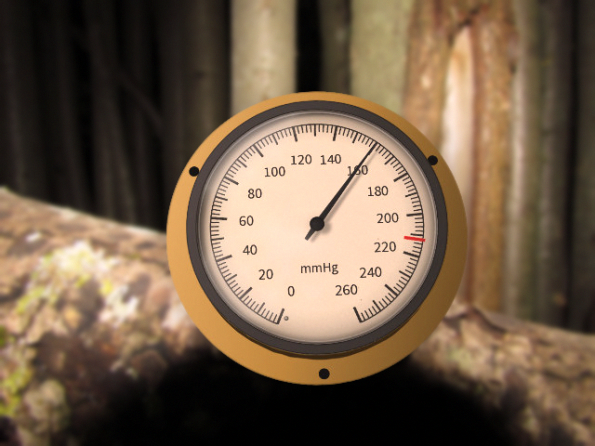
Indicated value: 160 mmHg
